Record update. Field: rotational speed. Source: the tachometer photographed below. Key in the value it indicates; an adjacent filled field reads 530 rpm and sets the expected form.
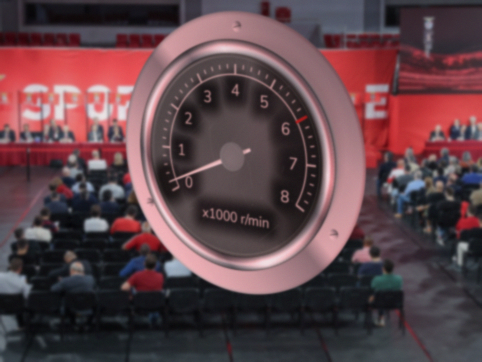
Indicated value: 200 rpm
